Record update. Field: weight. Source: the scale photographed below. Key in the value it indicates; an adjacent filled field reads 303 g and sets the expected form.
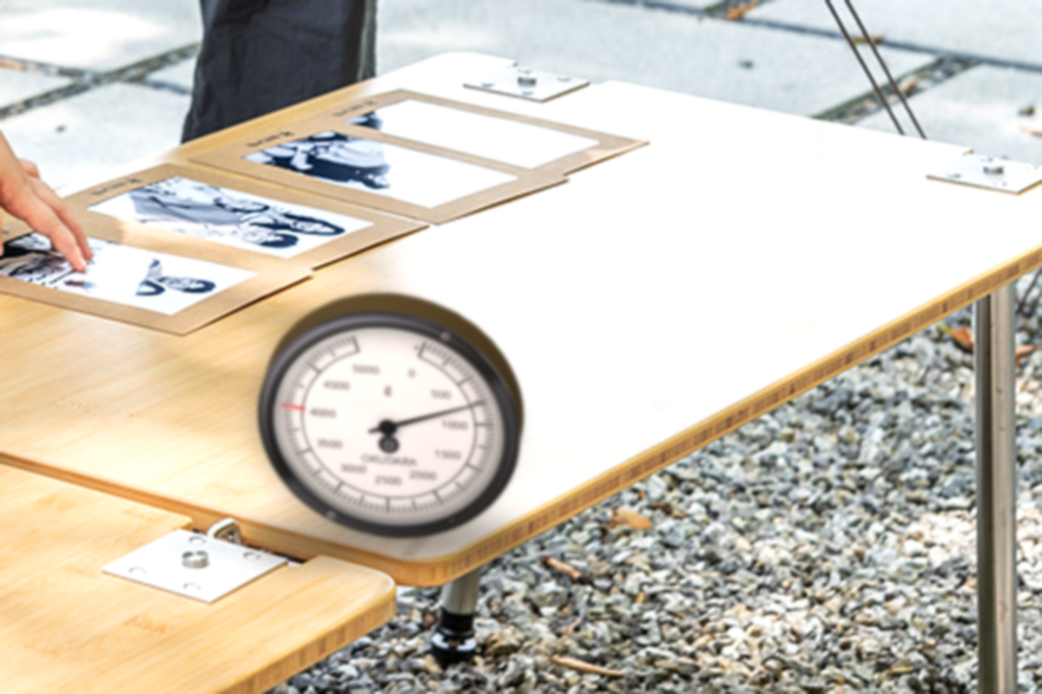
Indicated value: 750 g
